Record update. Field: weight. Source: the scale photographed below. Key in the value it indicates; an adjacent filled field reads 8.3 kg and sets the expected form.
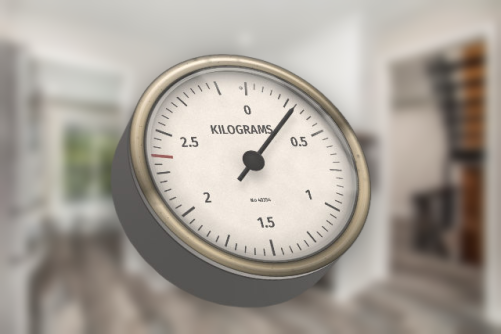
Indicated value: 0.3 kg
